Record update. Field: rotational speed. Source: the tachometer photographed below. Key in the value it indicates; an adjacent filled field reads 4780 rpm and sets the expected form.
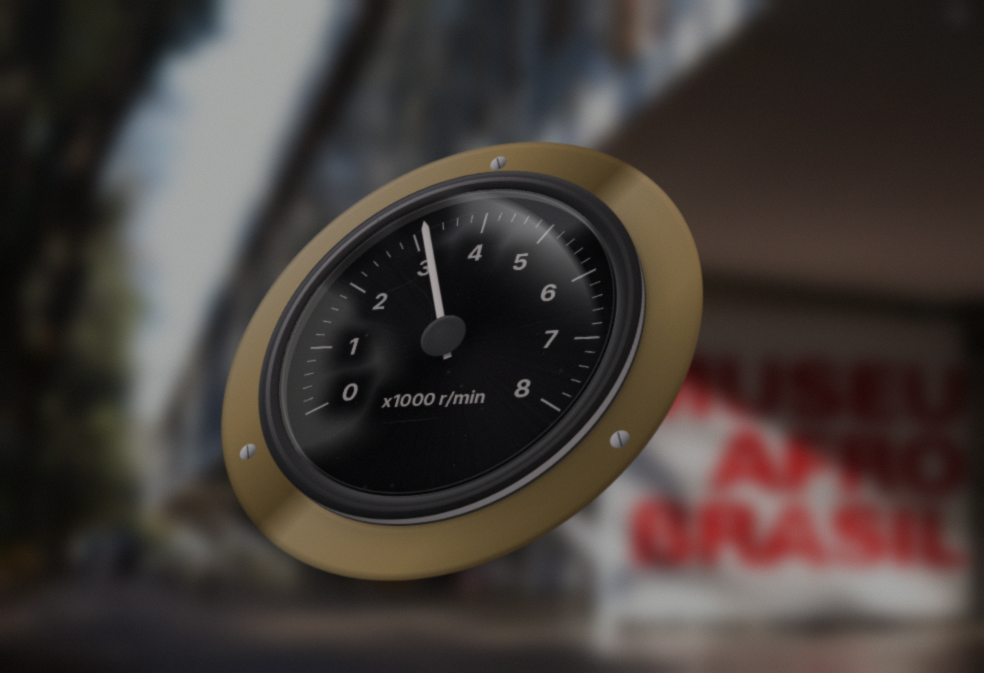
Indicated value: 3200 rpm
